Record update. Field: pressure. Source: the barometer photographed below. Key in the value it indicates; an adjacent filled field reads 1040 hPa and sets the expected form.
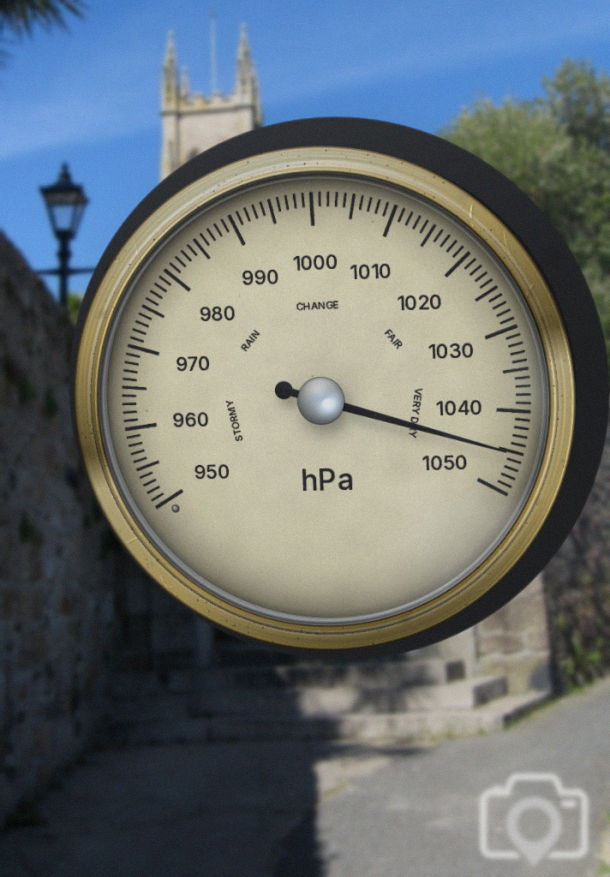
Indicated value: 1045 hPa
